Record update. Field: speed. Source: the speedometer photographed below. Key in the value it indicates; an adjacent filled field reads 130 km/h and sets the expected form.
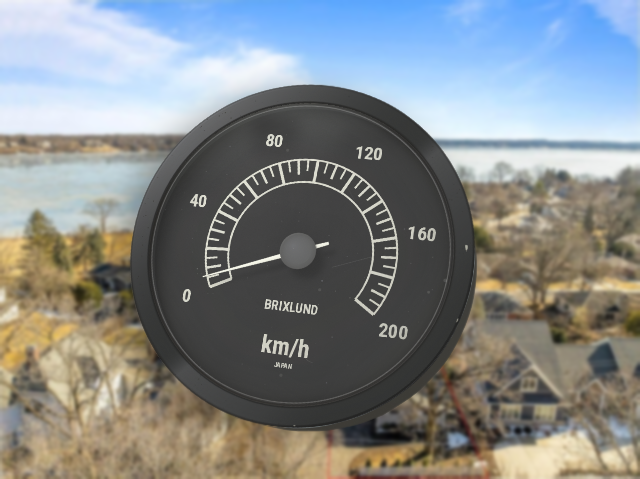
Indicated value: 5 km/h
